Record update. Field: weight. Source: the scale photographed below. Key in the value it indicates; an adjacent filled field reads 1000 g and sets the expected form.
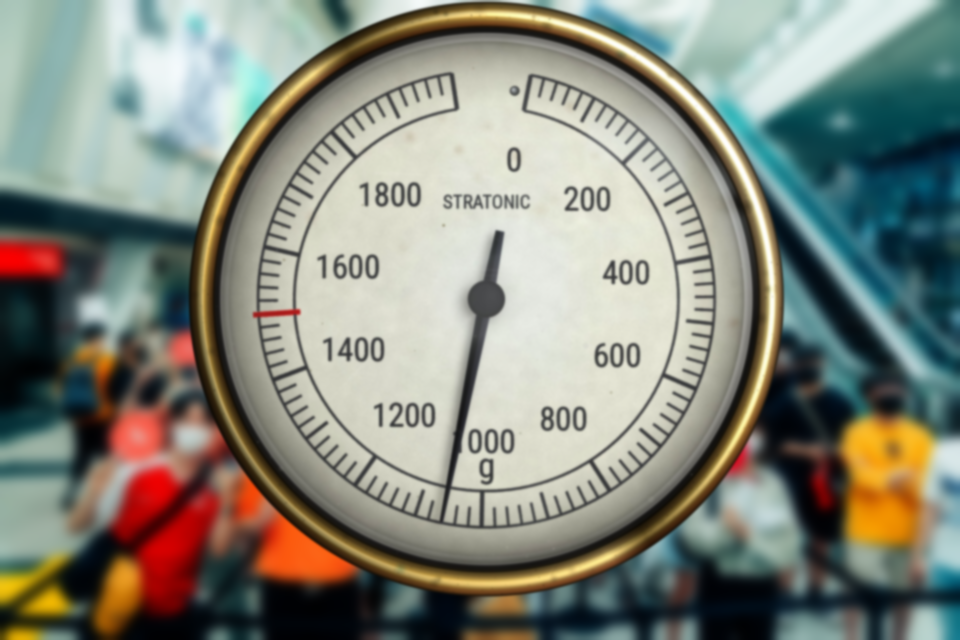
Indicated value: 1060 g
